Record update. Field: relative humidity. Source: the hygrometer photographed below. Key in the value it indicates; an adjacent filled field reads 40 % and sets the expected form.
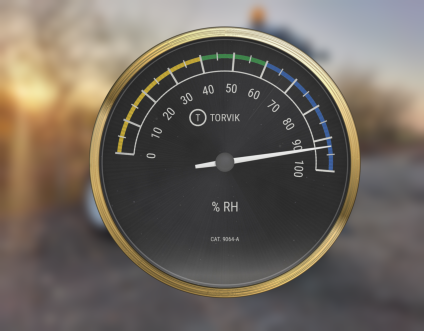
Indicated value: 92.5 %
